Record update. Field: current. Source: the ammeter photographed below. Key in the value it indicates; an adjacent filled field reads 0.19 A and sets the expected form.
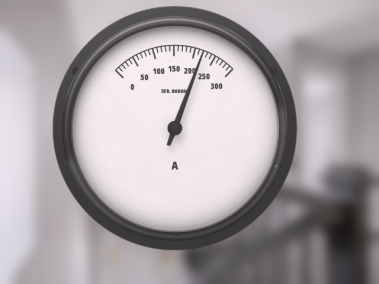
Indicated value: 220 A
